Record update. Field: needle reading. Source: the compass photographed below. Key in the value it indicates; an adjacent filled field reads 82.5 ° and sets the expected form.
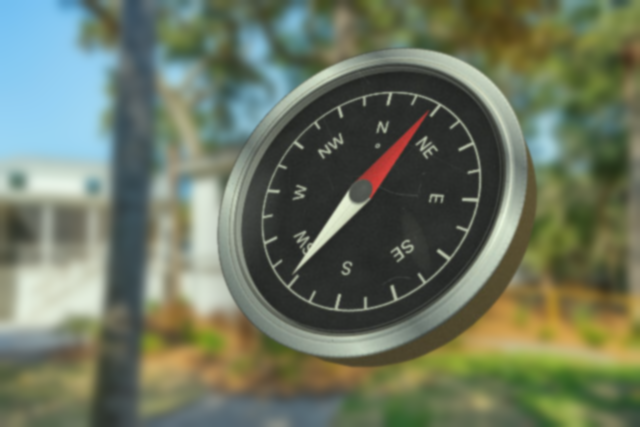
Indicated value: 30 °
